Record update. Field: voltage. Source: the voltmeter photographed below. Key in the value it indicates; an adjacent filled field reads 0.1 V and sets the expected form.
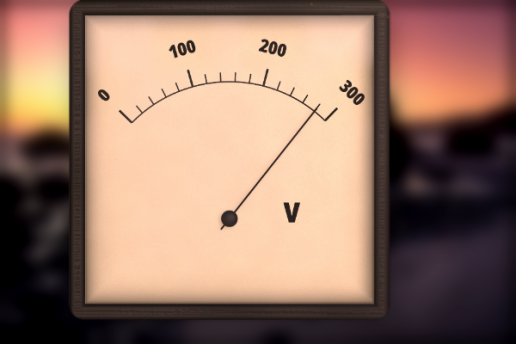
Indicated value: 280 V
